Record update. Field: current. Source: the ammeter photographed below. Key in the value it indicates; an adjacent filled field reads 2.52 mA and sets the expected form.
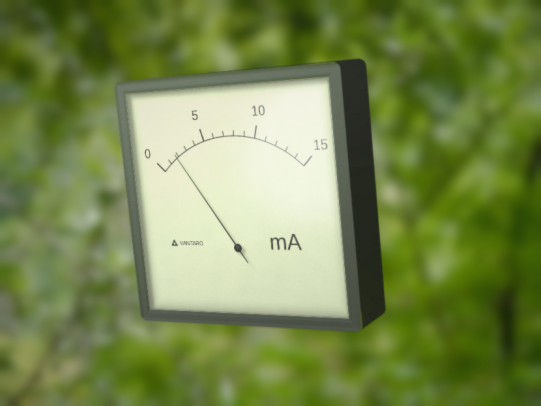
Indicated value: 2 mA
